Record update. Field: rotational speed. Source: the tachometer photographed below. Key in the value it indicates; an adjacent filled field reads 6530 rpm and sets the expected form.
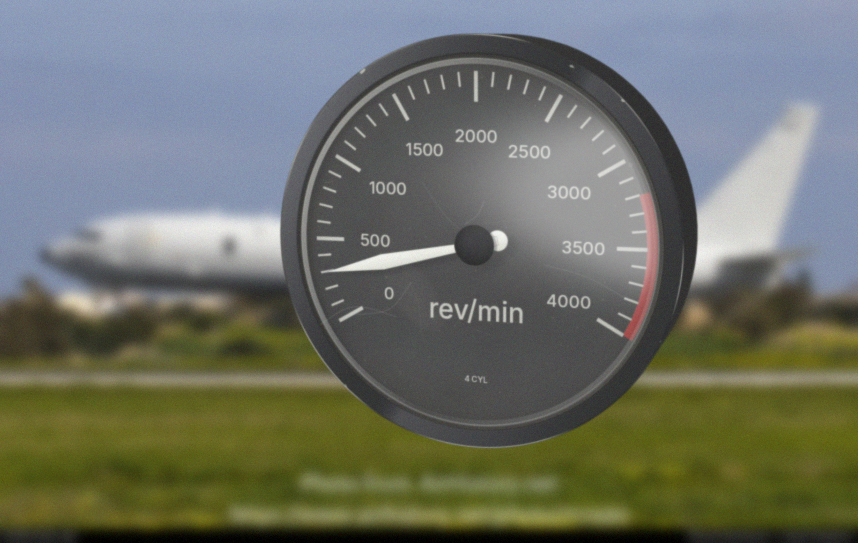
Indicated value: 300 rpm
